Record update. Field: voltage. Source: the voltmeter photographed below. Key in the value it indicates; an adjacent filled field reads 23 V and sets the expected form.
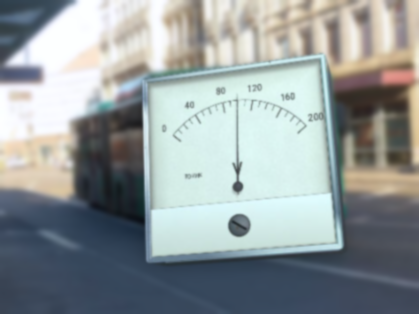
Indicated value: 100 V
